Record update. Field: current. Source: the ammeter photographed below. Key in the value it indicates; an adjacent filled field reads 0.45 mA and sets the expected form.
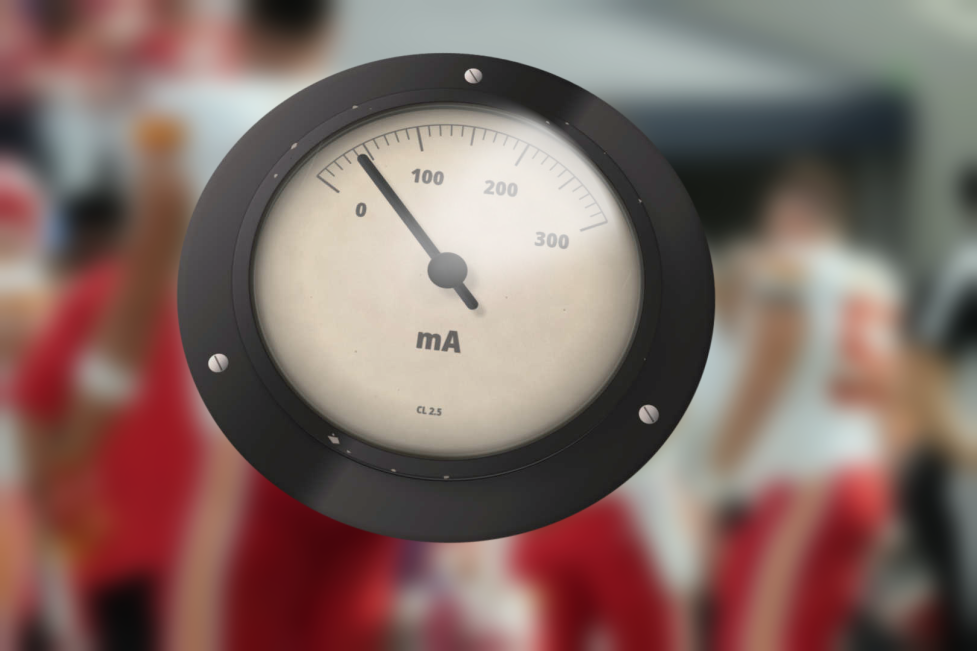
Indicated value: 40 mA
